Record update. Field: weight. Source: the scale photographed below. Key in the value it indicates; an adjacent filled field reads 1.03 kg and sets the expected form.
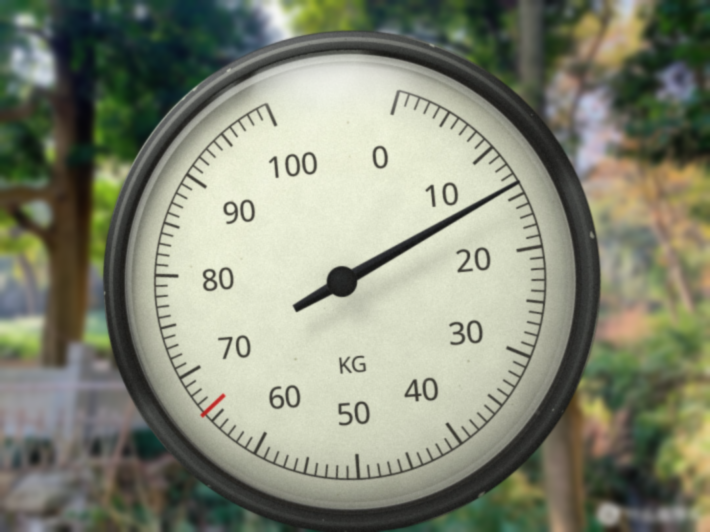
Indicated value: 14 kg
